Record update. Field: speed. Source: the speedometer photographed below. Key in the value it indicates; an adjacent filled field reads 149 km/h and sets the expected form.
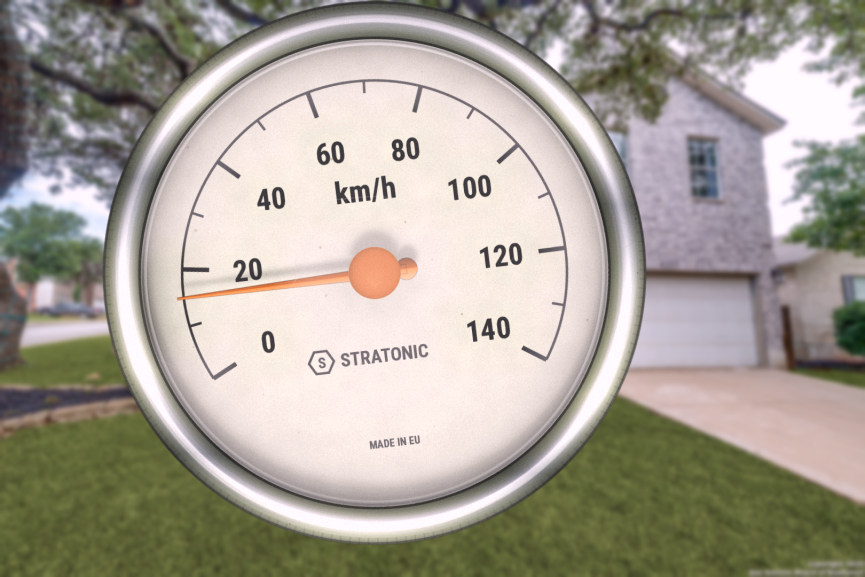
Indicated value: 15 km/h
